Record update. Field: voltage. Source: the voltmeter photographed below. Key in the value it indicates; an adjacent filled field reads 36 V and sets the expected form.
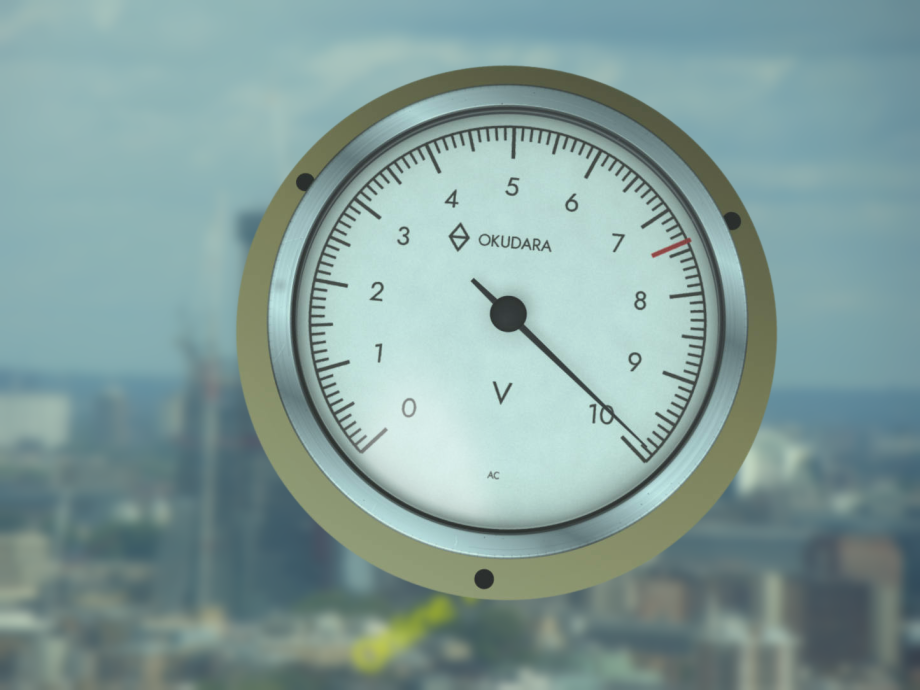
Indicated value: 9.9 V
